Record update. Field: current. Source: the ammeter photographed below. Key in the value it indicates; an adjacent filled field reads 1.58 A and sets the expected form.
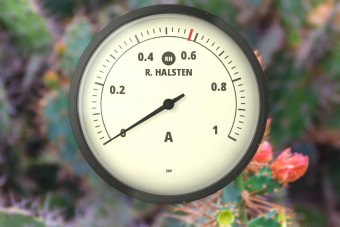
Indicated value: 0 A
